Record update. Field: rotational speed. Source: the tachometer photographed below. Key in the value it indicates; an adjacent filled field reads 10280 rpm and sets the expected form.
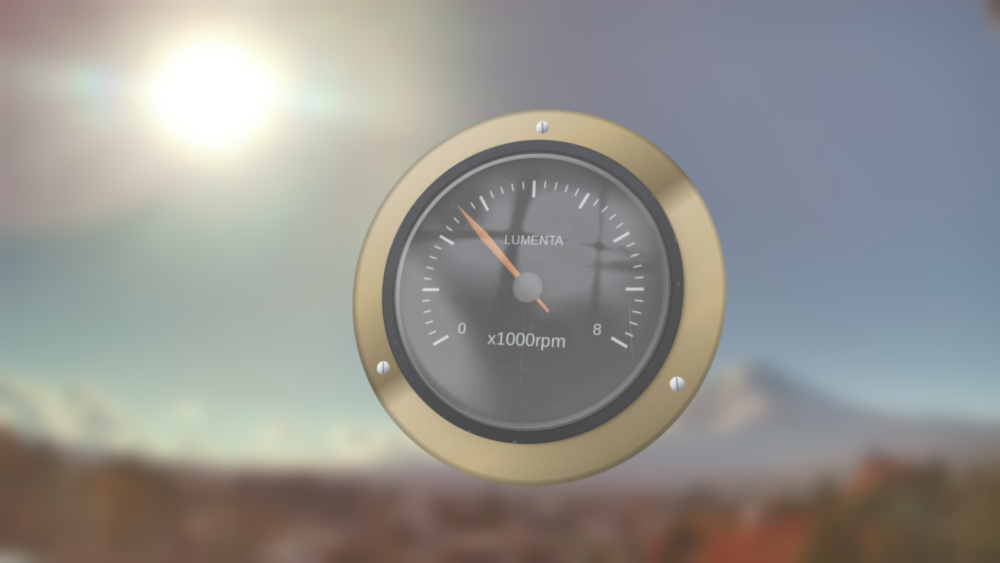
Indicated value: 2600 rpm
